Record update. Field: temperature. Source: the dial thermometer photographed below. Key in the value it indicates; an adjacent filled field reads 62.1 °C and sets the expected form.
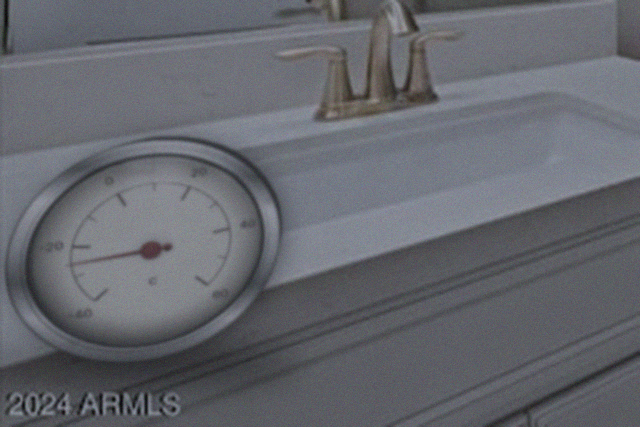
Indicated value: -25 °C
